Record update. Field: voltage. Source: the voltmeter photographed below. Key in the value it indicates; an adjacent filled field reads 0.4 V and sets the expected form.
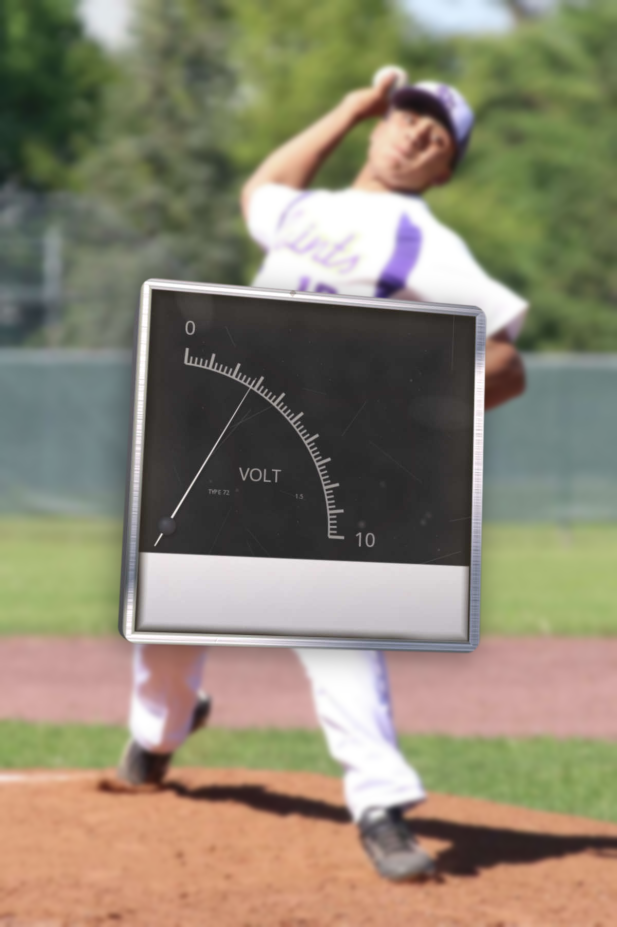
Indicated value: 2.8 V
